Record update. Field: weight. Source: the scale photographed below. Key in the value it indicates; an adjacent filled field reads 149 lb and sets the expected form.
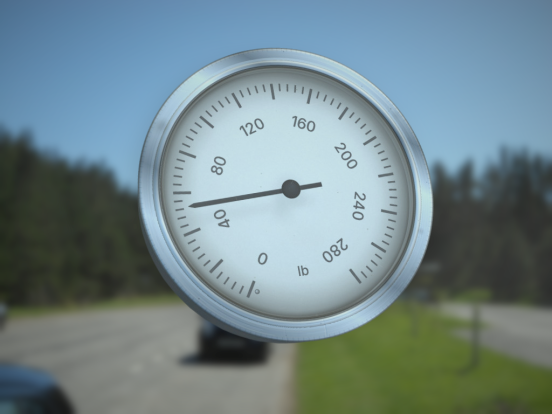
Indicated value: 52 lb
